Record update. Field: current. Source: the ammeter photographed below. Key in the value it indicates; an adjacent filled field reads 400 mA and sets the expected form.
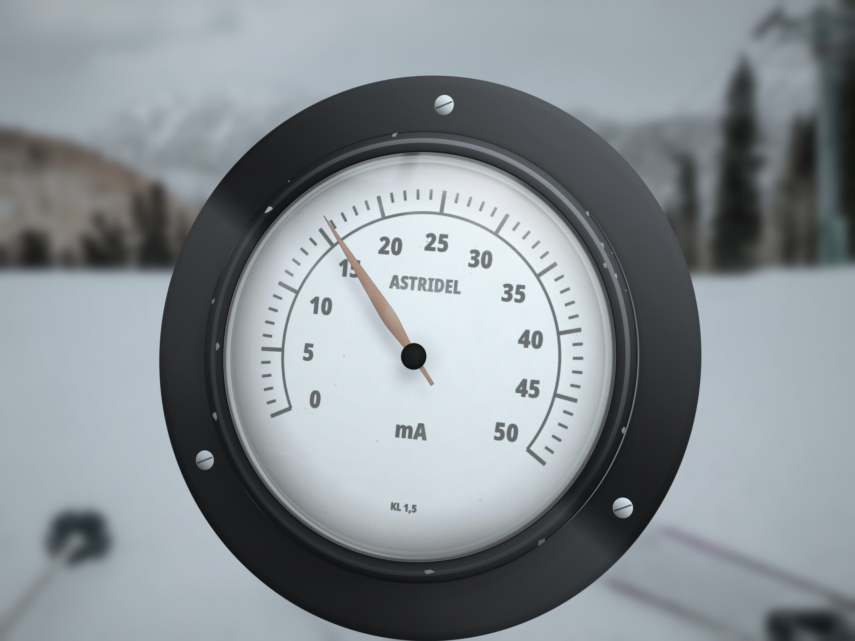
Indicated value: 16 mA
